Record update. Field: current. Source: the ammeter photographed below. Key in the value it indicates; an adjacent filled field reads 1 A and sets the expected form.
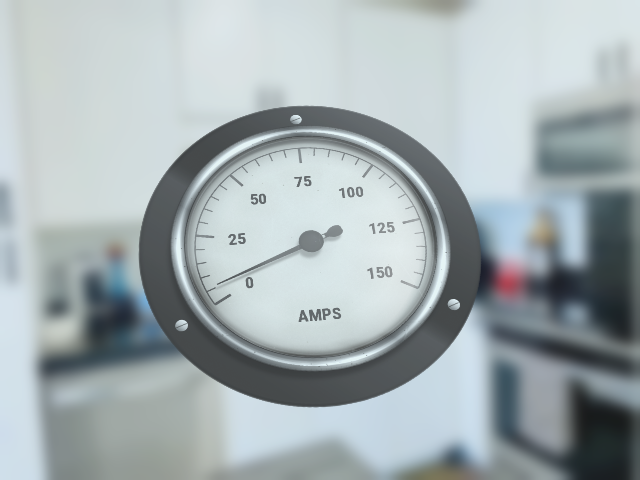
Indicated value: 5 A
